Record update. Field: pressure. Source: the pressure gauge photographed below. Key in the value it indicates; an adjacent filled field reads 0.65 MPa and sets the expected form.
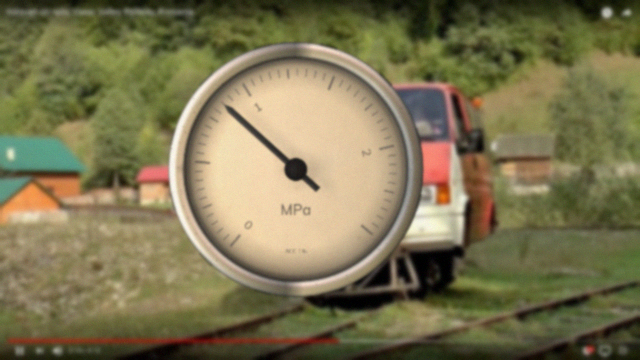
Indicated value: 0.85 MPa
